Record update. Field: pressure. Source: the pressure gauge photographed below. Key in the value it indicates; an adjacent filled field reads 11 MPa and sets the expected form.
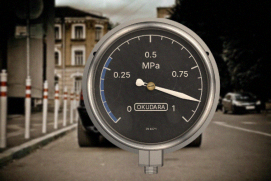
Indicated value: 0.9 MPa
